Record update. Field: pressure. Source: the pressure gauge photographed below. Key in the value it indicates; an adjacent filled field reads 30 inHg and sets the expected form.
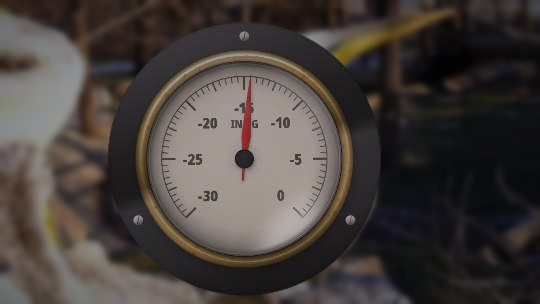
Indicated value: -14.5 inHg
